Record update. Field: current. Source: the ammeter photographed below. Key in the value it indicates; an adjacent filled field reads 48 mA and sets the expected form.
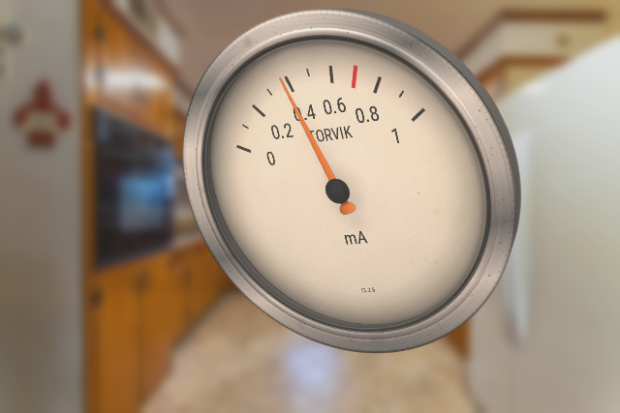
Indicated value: 0.4 mA
